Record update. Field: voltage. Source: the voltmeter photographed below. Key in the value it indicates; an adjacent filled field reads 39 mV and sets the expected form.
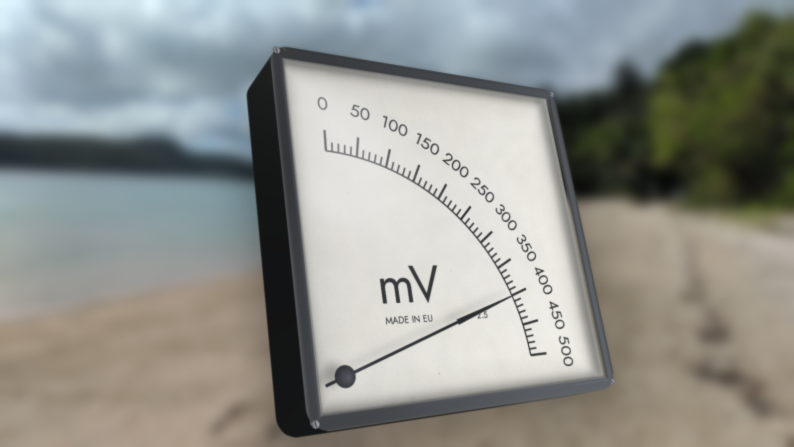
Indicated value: 400 mV
